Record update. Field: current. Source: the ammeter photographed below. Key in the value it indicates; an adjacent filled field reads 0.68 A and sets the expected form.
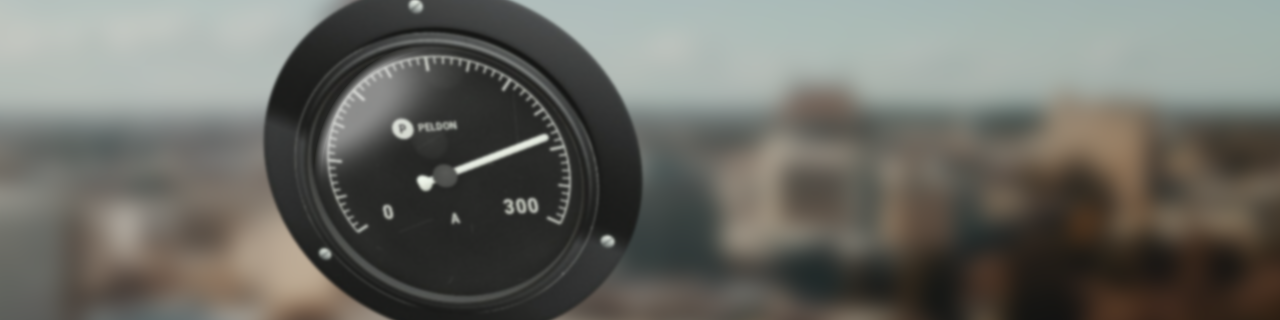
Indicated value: 240 A
